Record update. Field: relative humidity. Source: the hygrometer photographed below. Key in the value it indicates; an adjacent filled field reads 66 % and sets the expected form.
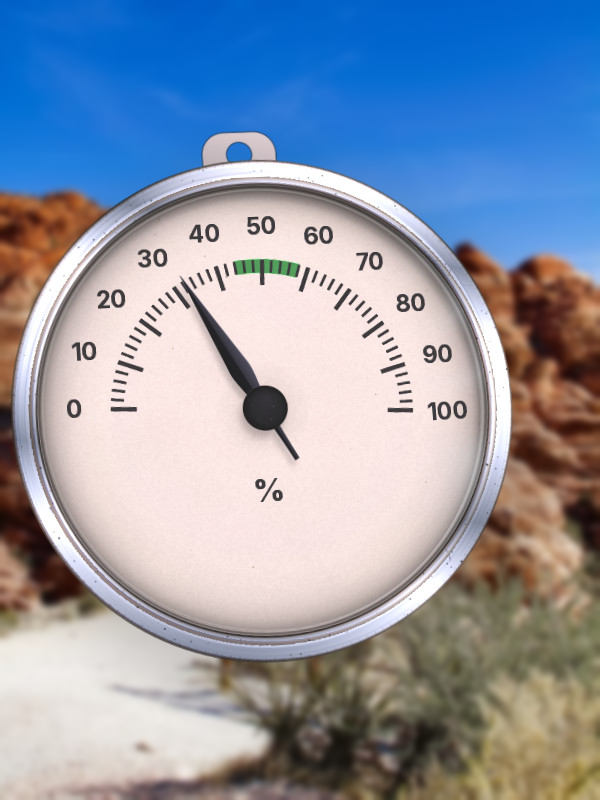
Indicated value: 32 %
